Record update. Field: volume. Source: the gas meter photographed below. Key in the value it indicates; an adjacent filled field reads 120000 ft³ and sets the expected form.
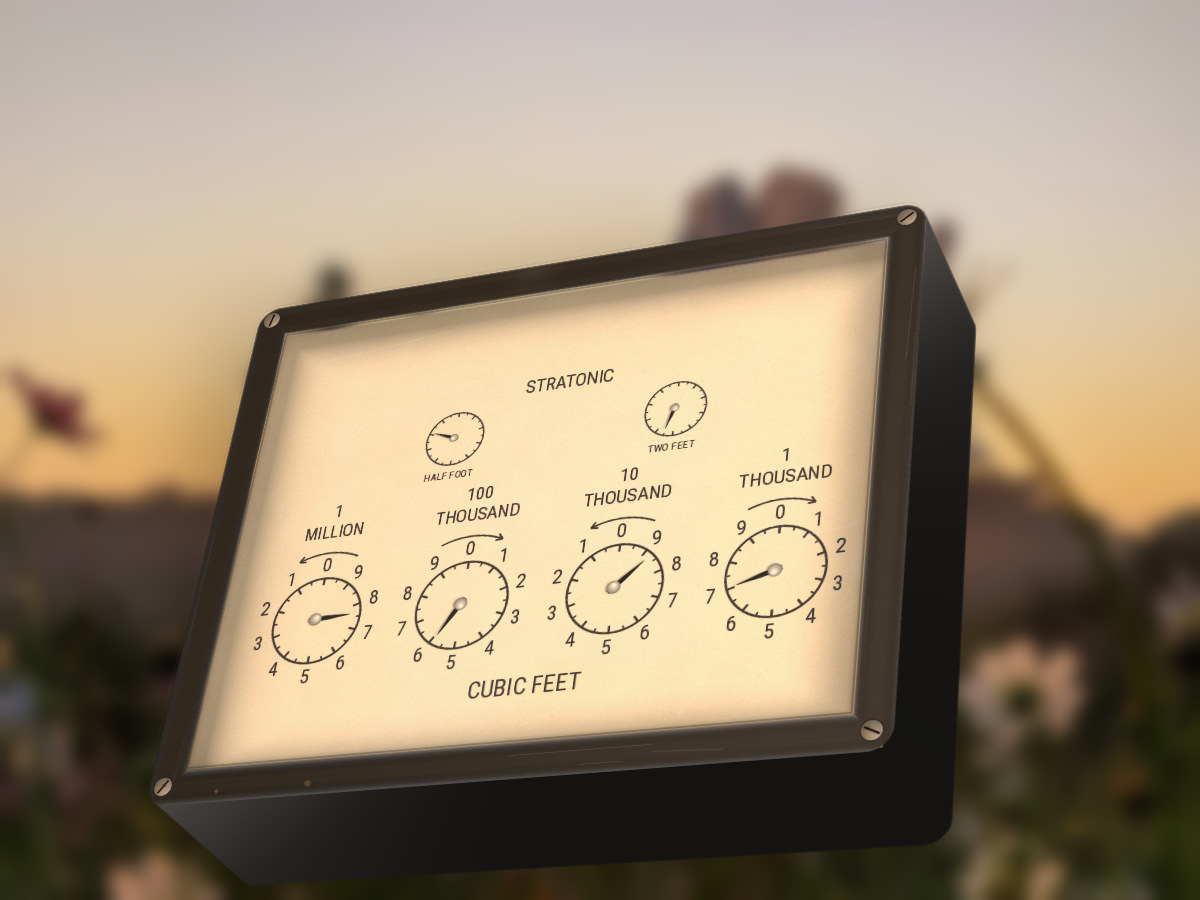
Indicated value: 758700 ft³
